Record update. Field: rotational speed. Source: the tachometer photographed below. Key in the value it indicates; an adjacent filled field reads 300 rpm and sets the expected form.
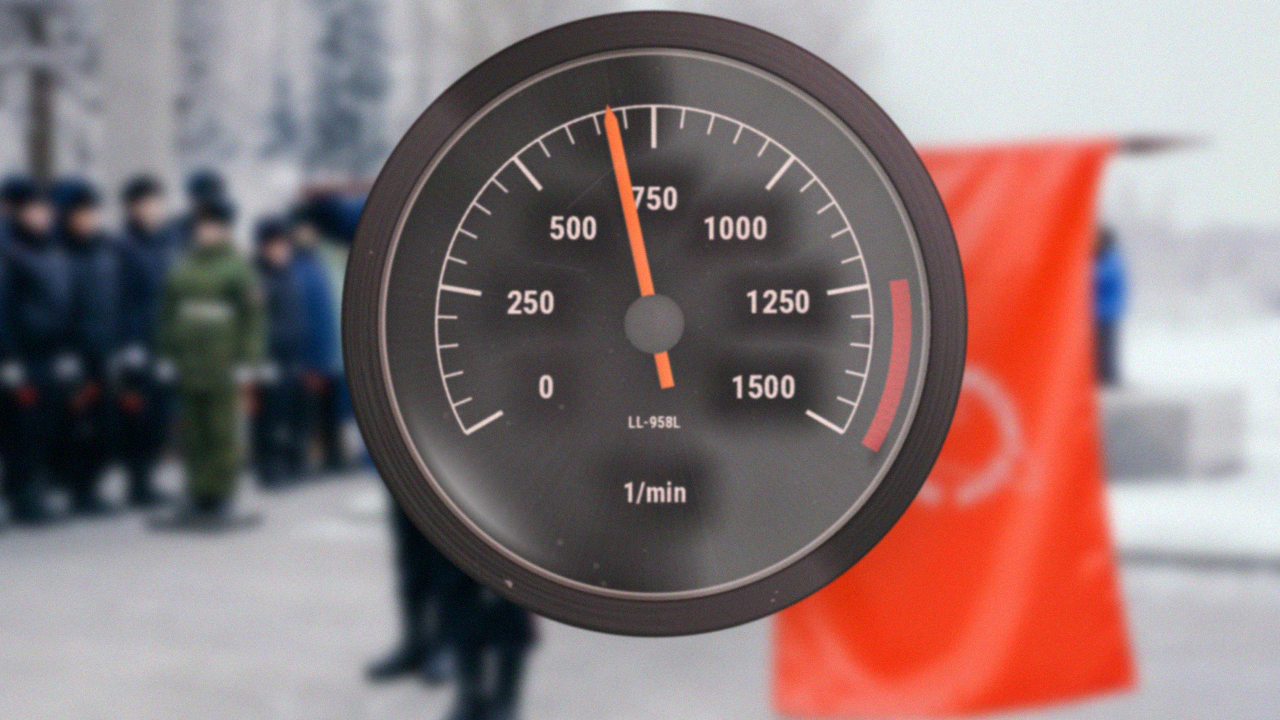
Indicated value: 675 rpm
